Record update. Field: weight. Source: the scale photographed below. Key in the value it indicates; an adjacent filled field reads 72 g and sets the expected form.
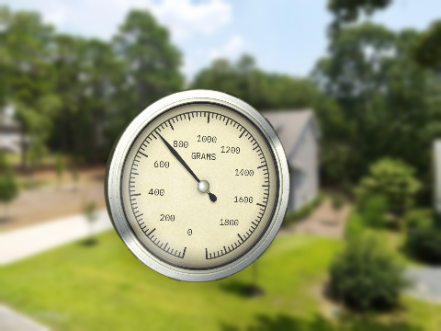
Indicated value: 720 g
